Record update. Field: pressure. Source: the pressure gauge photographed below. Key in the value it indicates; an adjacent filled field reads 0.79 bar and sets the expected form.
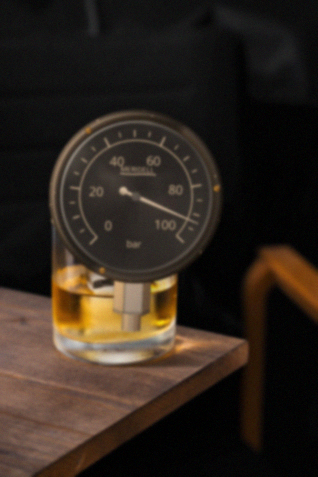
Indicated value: 92.5 bar
